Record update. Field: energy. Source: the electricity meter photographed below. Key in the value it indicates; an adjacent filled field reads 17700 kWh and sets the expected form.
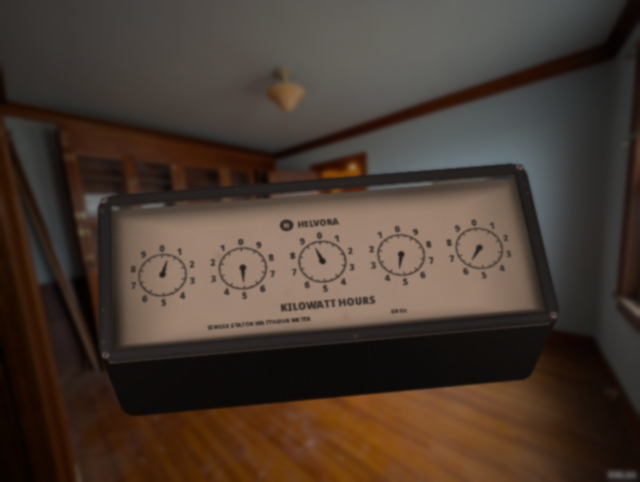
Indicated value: 4946 kWh
